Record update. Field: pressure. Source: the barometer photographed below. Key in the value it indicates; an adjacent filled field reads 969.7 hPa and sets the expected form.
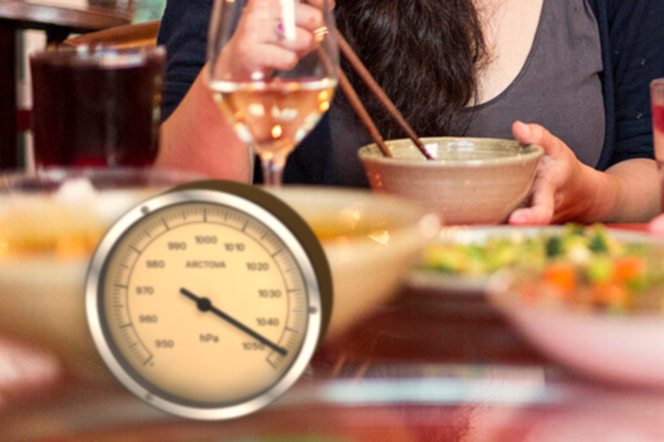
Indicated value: 1045 hPa
